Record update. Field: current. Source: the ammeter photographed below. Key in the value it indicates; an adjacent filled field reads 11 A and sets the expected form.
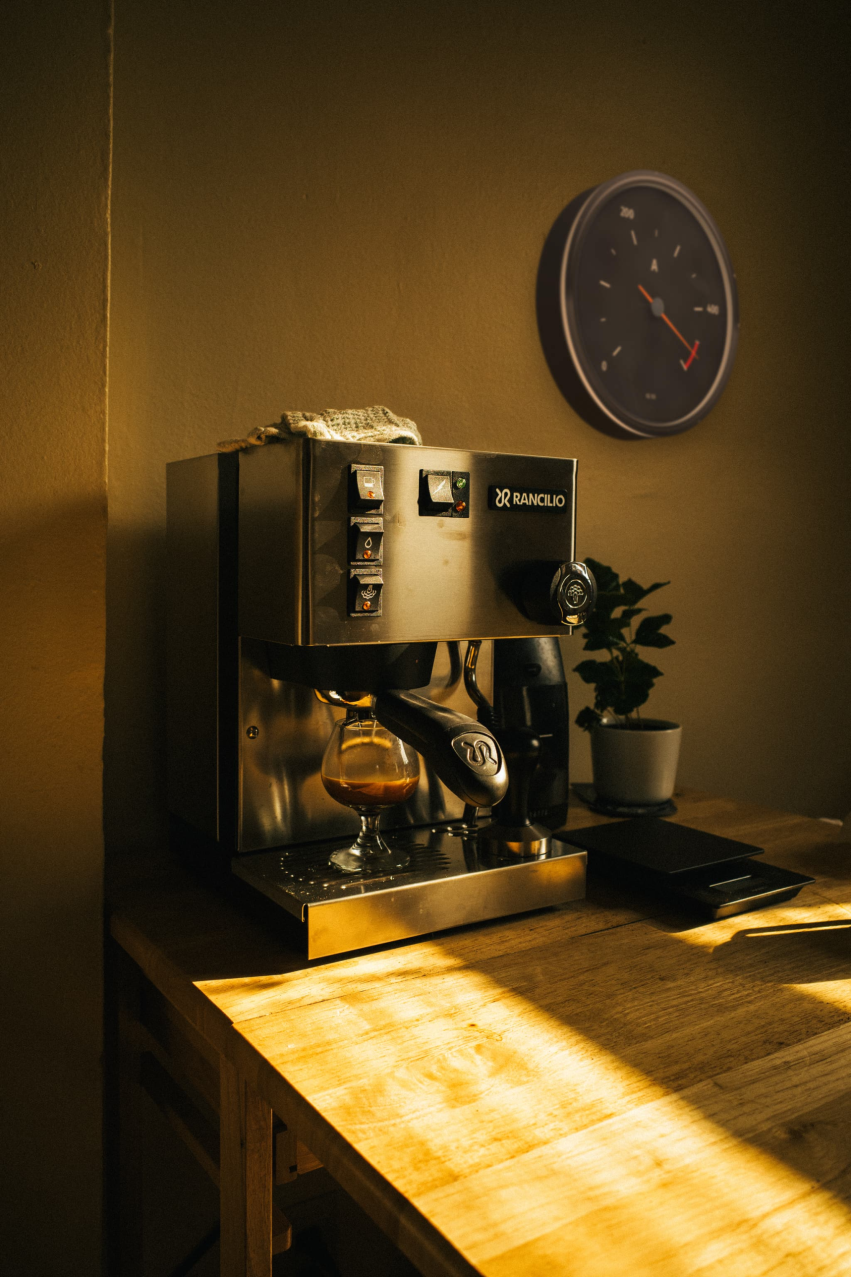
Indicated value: 475 A
